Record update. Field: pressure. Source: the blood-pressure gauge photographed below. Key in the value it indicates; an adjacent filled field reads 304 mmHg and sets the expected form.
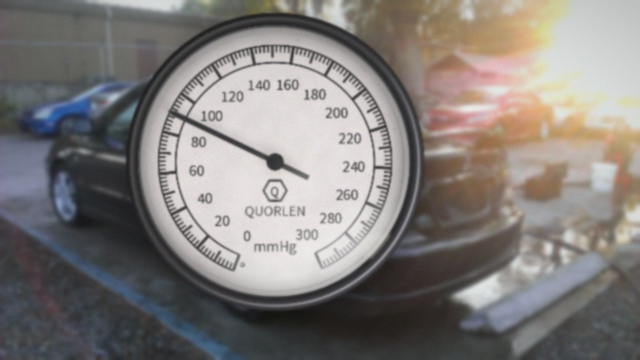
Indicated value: 90 mmHg
